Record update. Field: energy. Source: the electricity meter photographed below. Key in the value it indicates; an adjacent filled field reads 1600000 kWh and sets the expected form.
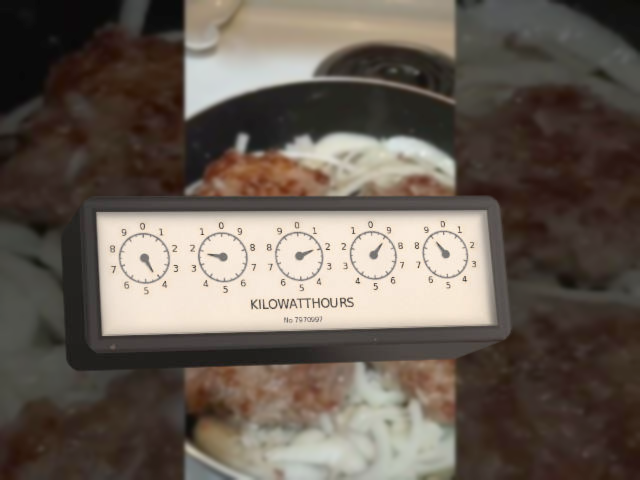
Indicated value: 42189 kWh
